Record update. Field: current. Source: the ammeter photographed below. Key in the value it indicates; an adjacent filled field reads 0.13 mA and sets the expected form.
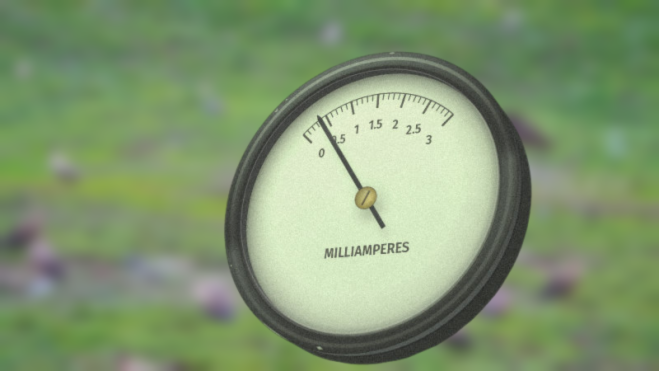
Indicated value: 0.4 mA
